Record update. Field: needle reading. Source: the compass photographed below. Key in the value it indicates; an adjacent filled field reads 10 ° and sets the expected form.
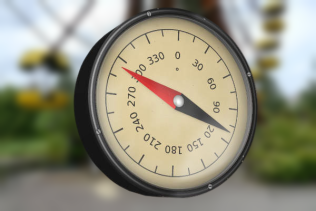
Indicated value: 292.5 °
